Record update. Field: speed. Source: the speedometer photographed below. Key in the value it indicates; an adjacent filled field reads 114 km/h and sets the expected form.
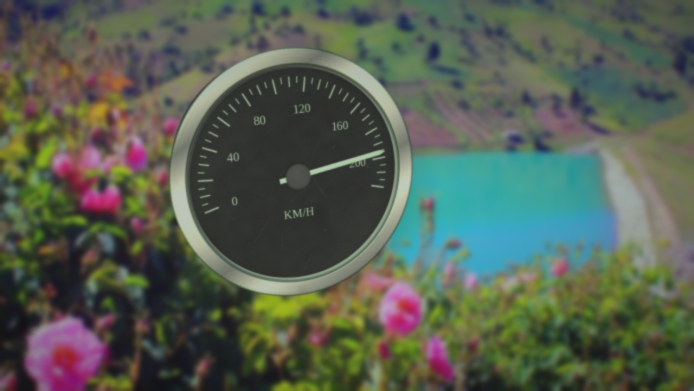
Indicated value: 195 km/h
